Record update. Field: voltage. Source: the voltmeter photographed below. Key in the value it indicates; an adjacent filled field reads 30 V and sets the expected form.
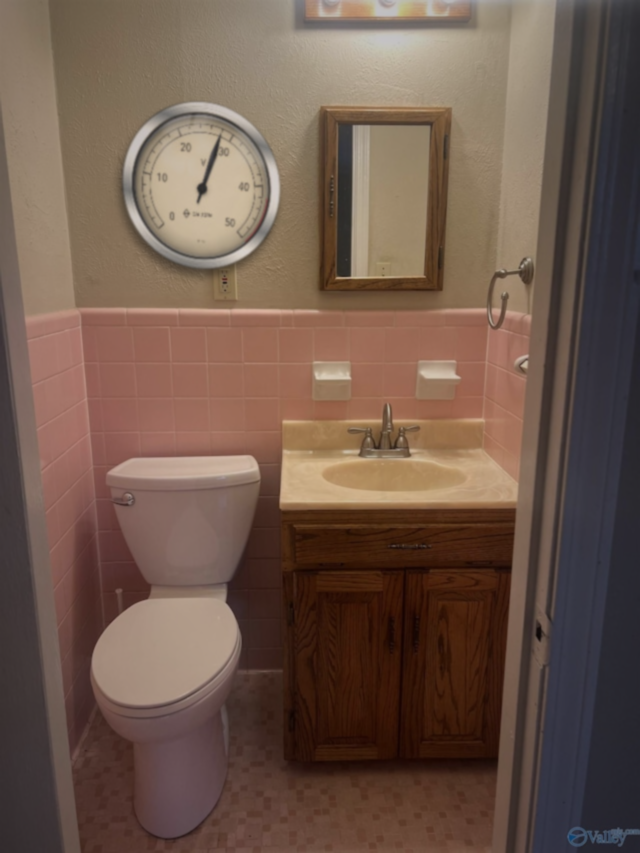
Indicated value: 28 V
